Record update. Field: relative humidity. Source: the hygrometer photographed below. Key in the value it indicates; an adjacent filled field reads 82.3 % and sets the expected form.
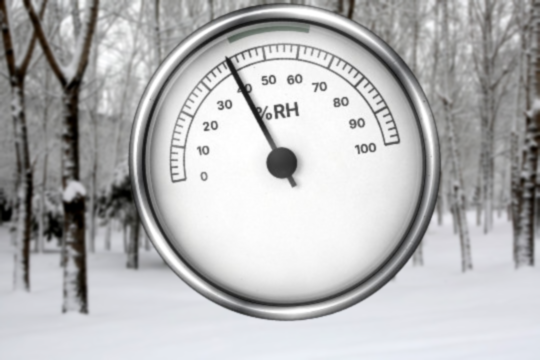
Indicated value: 40 %
